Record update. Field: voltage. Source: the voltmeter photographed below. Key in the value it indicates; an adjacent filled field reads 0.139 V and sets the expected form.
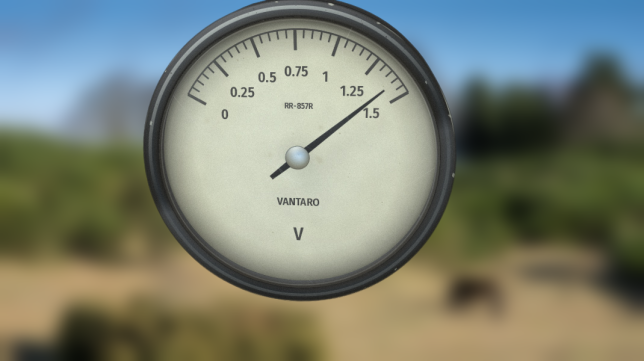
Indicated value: 1.4 V
